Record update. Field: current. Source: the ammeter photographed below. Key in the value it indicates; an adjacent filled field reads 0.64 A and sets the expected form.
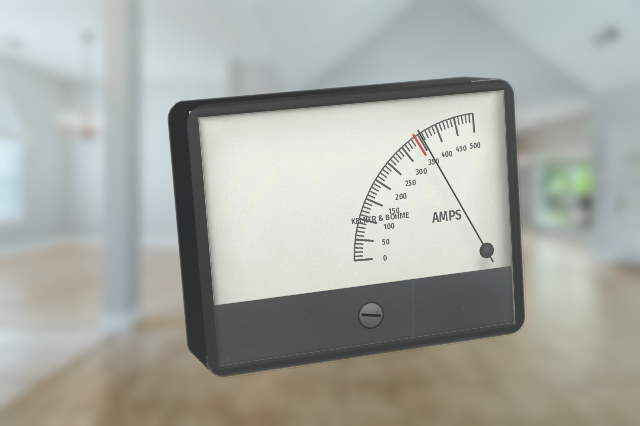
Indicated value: 350 A
